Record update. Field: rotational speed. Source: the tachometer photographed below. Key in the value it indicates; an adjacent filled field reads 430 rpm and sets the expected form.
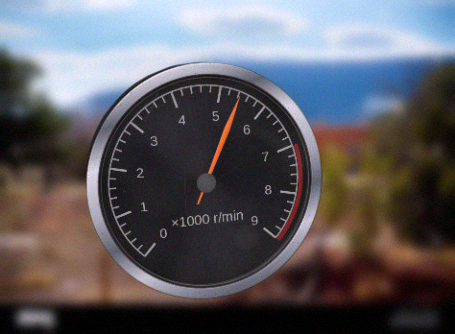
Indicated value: 5400 rpm
